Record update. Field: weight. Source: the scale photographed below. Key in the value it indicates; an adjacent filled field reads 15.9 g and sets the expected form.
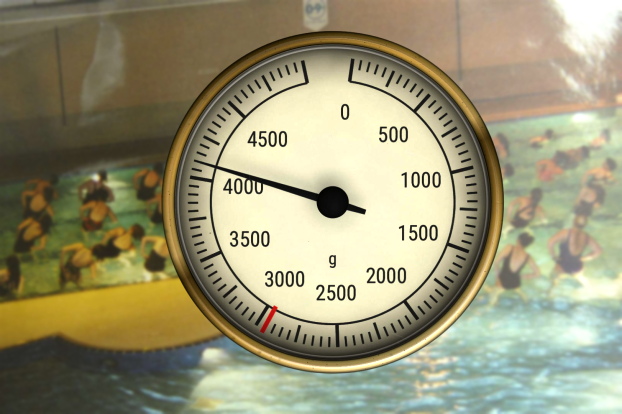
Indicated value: 4100 g
